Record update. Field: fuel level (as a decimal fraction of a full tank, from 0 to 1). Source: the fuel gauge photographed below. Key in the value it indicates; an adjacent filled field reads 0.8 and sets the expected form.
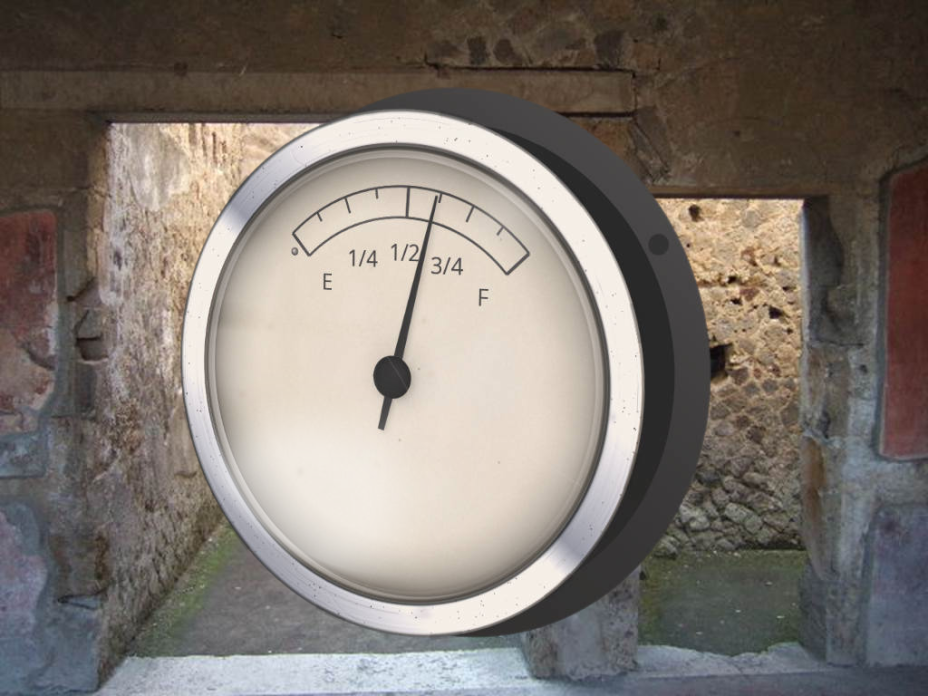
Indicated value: 0.625
